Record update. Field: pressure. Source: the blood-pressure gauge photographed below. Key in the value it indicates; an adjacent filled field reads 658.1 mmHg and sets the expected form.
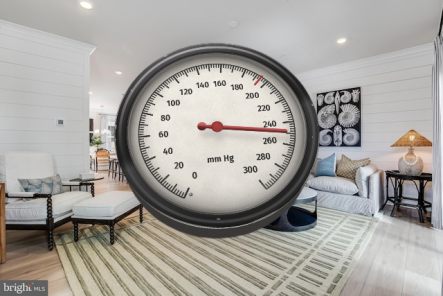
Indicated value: 250 mmHg
